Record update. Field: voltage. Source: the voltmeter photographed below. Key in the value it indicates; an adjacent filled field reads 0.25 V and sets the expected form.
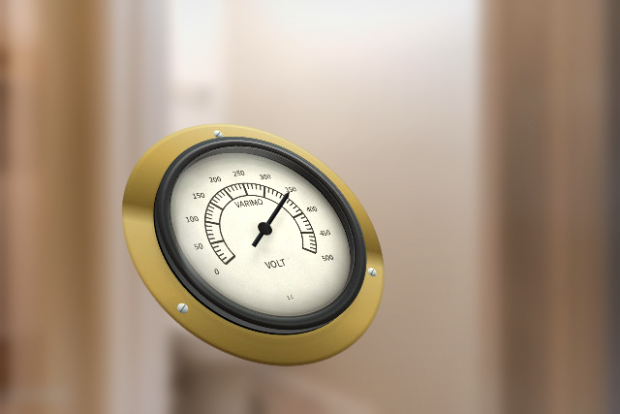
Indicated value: 350 V
